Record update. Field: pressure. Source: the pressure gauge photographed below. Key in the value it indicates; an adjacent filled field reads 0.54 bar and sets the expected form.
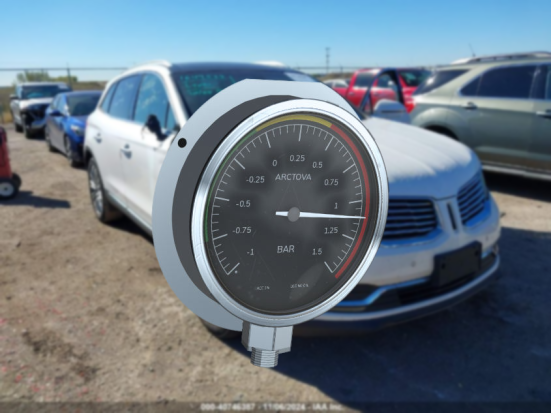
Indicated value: 1.1 bar
